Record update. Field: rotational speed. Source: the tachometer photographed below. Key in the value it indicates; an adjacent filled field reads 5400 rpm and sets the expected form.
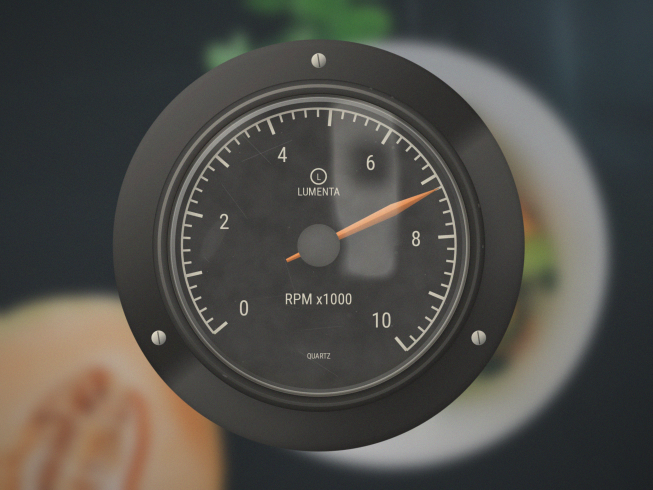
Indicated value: 7200 rpm
